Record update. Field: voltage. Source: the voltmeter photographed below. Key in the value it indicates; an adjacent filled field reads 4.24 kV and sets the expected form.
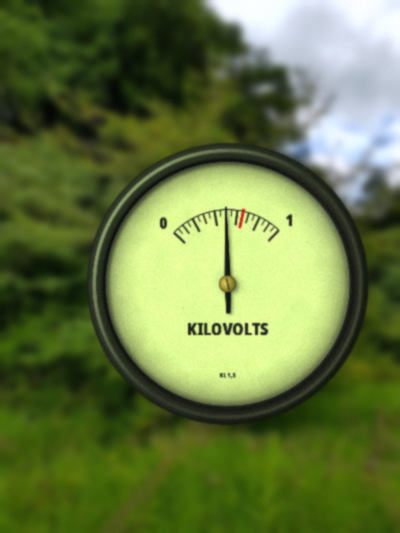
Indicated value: 0.5 kV
